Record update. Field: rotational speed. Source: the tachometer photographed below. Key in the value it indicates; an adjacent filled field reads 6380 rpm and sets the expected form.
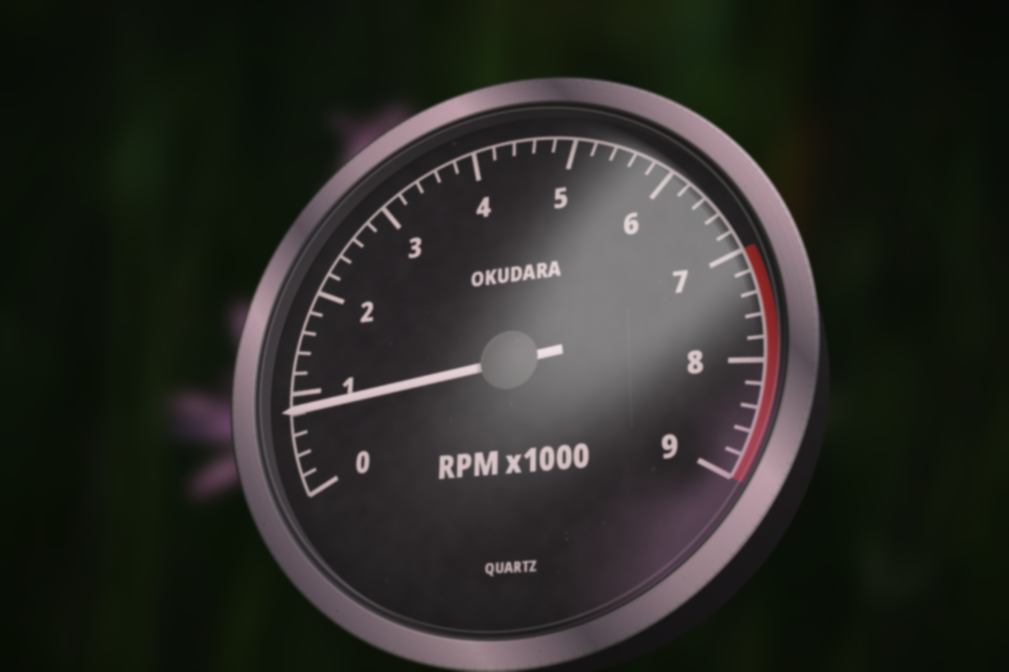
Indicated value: 800 rpm
